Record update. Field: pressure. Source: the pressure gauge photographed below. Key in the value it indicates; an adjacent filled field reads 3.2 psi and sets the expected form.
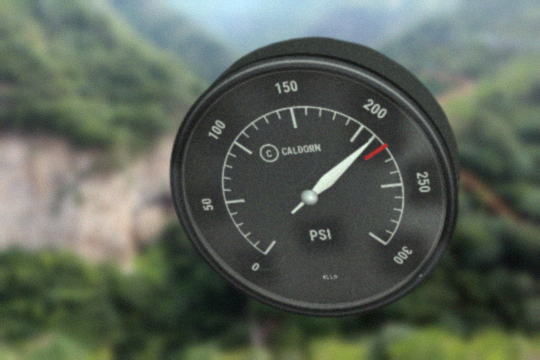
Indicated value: 210 psi
